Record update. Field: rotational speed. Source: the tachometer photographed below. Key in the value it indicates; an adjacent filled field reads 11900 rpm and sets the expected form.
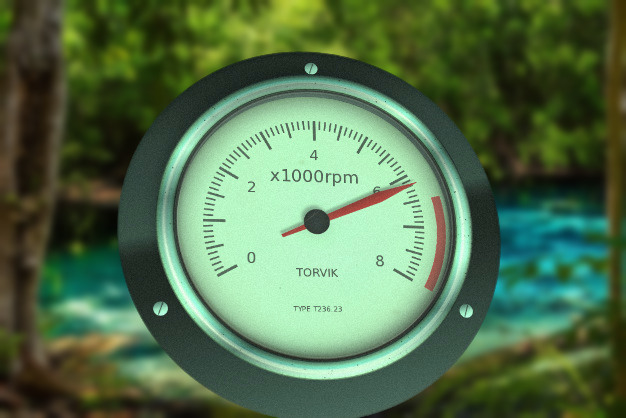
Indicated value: 6200 rpm
